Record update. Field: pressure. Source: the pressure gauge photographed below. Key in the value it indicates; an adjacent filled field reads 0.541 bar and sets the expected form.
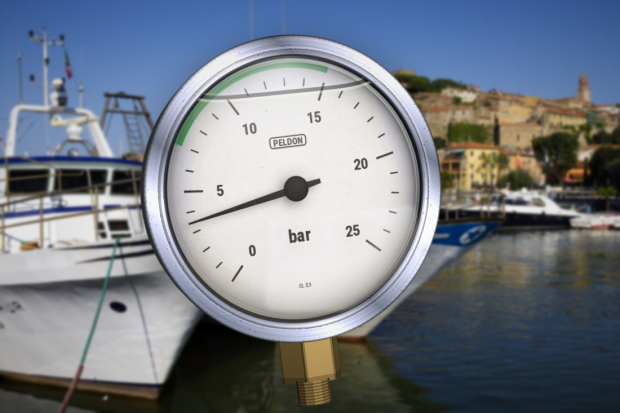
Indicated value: 3.5 bar
